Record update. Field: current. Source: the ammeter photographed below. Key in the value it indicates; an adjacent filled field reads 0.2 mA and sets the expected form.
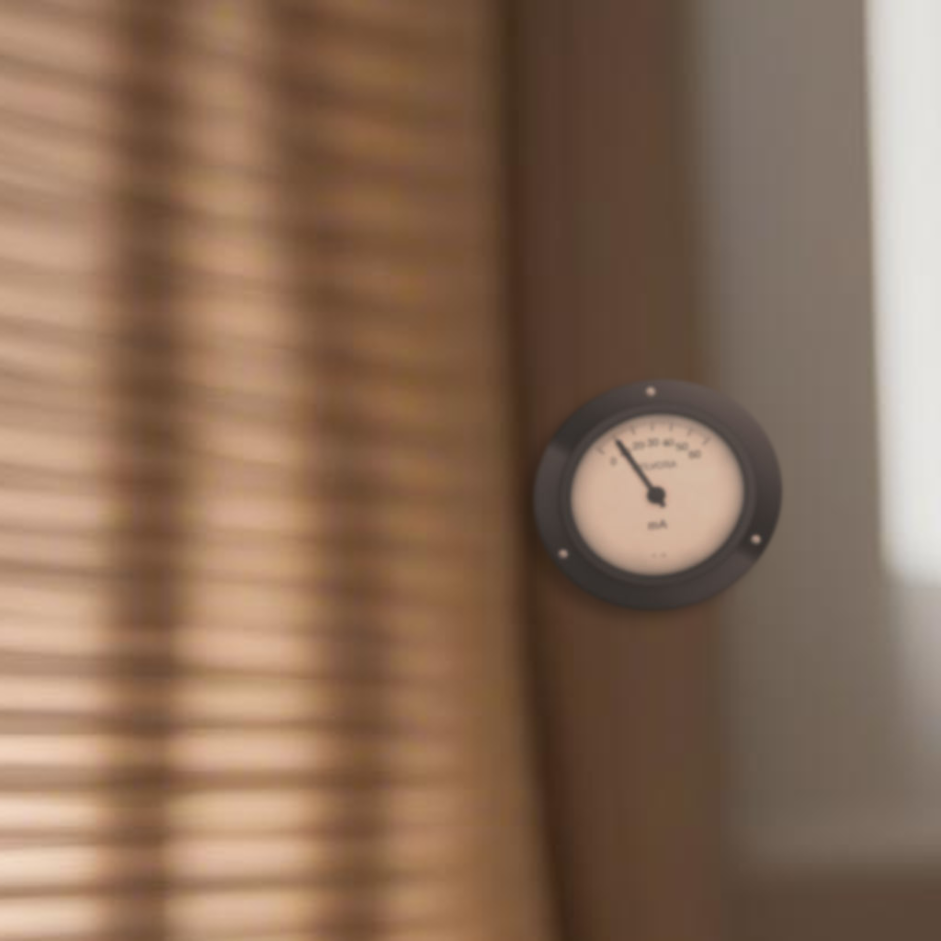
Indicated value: 10 mA
